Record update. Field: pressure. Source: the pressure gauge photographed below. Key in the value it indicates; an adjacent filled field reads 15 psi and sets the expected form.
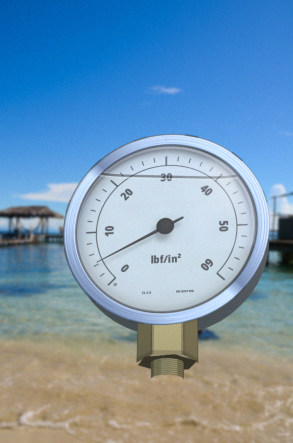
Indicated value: 4 psi
